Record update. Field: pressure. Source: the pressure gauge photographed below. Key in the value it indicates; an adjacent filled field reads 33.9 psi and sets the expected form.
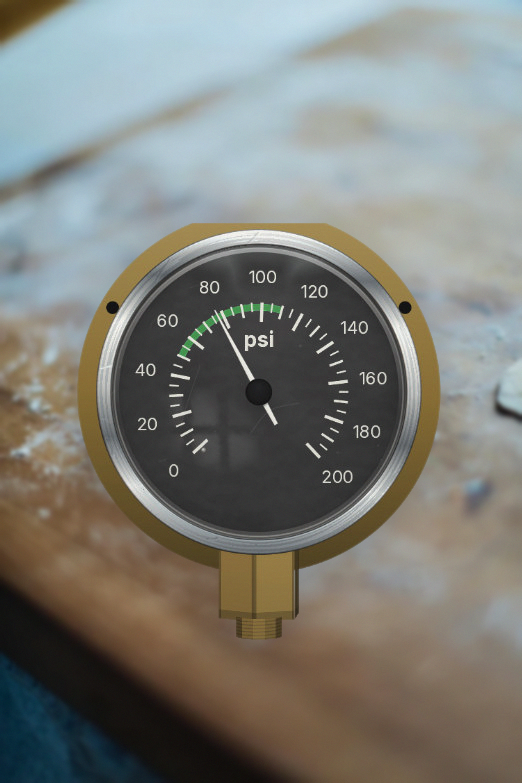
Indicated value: 77.5 psi
